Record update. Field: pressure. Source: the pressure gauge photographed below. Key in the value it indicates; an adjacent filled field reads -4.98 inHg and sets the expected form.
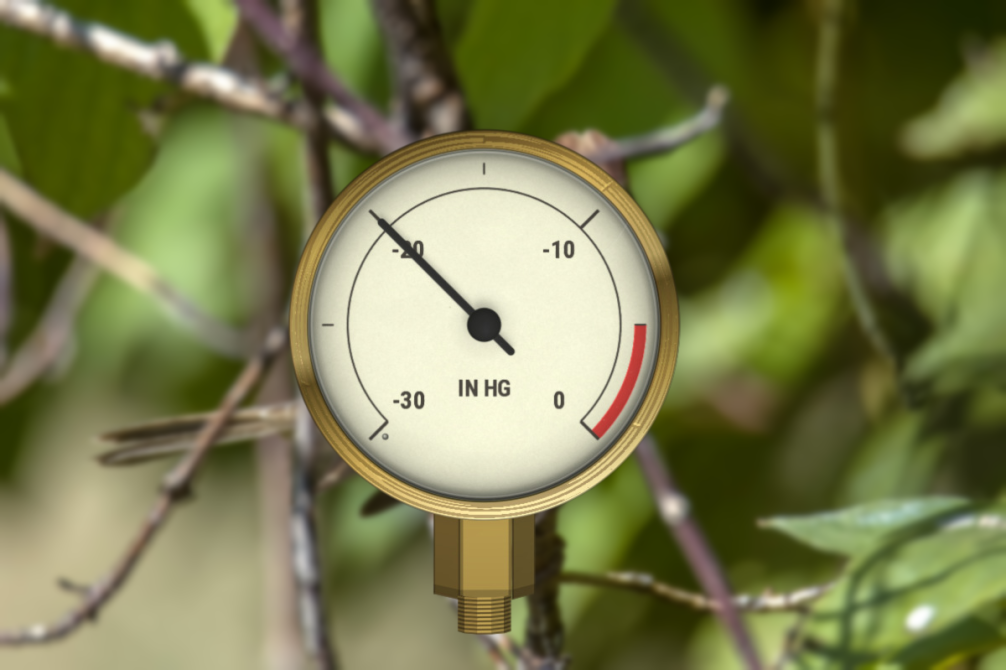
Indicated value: -20 inHg
